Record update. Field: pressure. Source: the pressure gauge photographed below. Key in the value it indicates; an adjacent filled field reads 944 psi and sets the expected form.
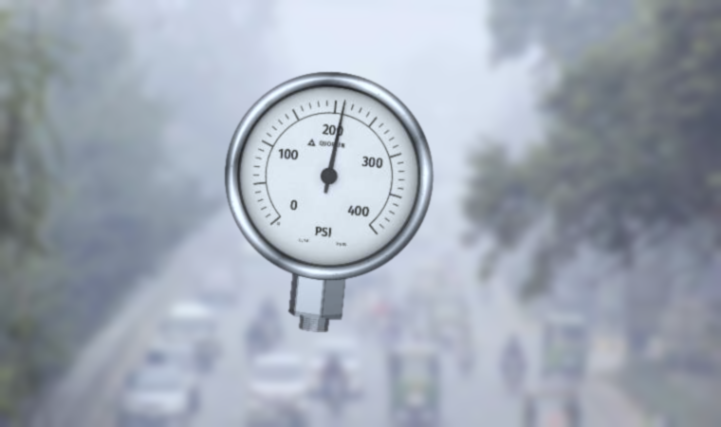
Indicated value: 210 psi
